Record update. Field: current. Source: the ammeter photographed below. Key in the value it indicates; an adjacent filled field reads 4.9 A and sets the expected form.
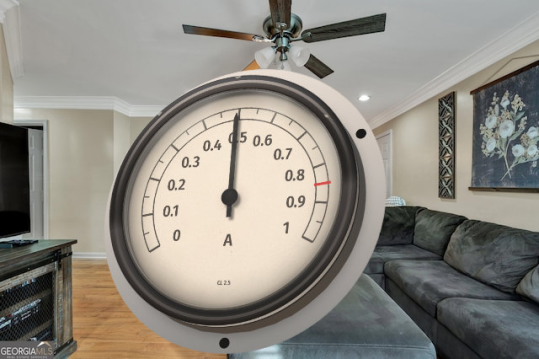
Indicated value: 0.5 A
